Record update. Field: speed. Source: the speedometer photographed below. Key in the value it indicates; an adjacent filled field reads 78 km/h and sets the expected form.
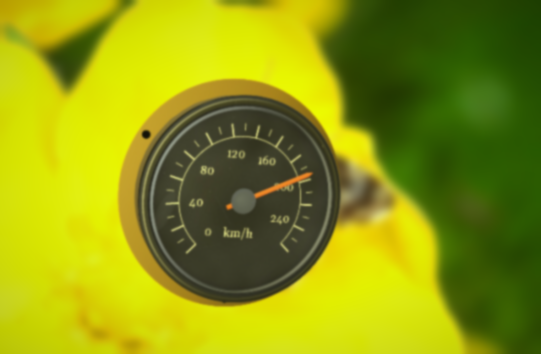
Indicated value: 195 km/h
